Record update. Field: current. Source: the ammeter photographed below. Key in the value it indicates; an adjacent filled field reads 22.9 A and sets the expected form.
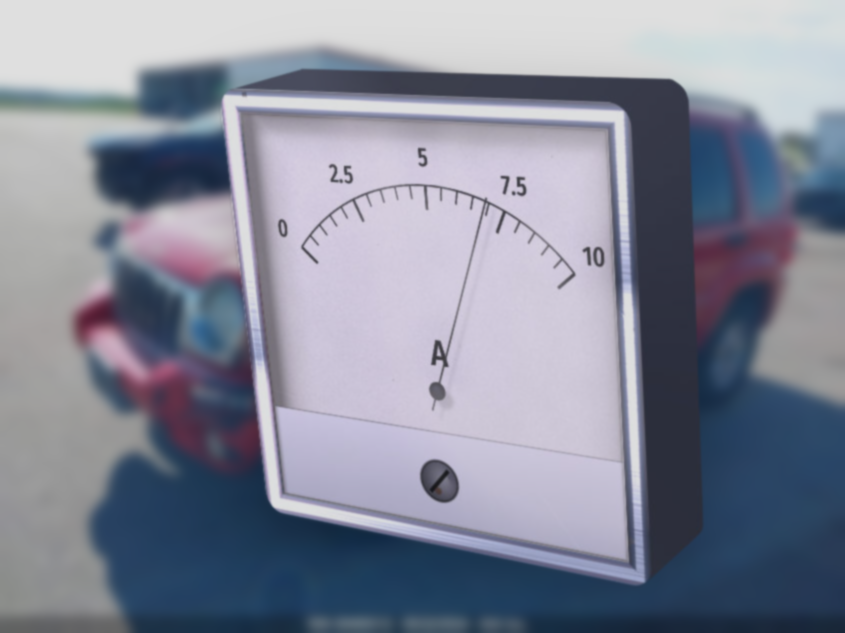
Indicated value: 7 A
